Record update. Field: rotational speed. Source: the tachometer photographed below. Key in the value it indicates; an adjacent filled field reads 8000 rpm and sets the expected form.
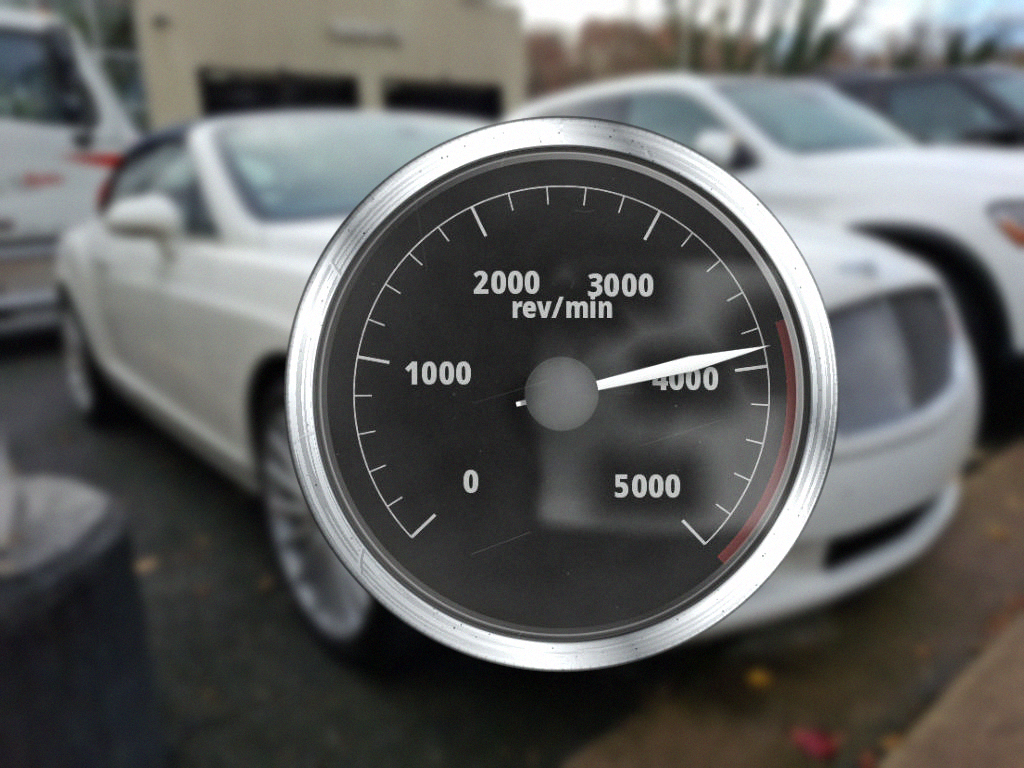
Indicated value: 3900 rpm
